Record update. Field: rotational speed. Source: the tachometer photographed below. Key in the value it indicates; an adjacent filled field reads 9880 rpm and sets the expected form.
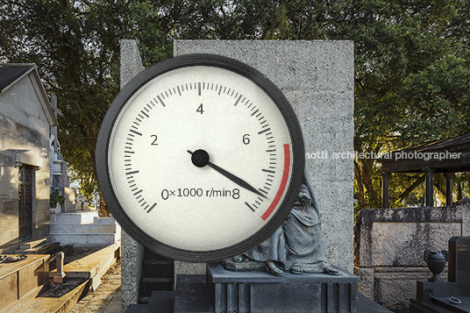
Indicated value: 7600 rpm
